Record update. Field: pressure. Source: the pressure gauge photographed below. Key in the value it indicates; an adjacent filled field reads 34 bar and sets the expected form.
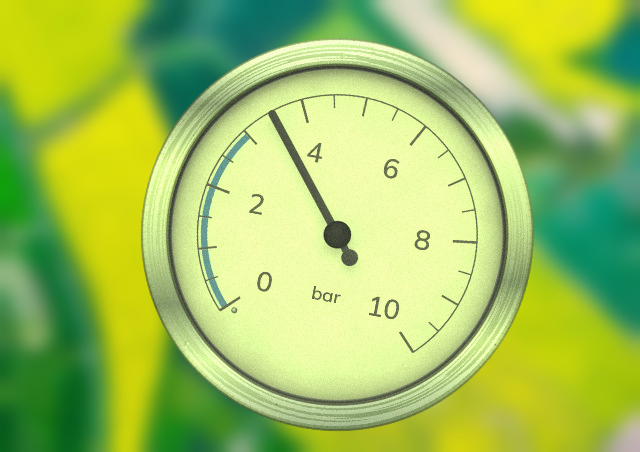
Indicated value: 3.5 bar
